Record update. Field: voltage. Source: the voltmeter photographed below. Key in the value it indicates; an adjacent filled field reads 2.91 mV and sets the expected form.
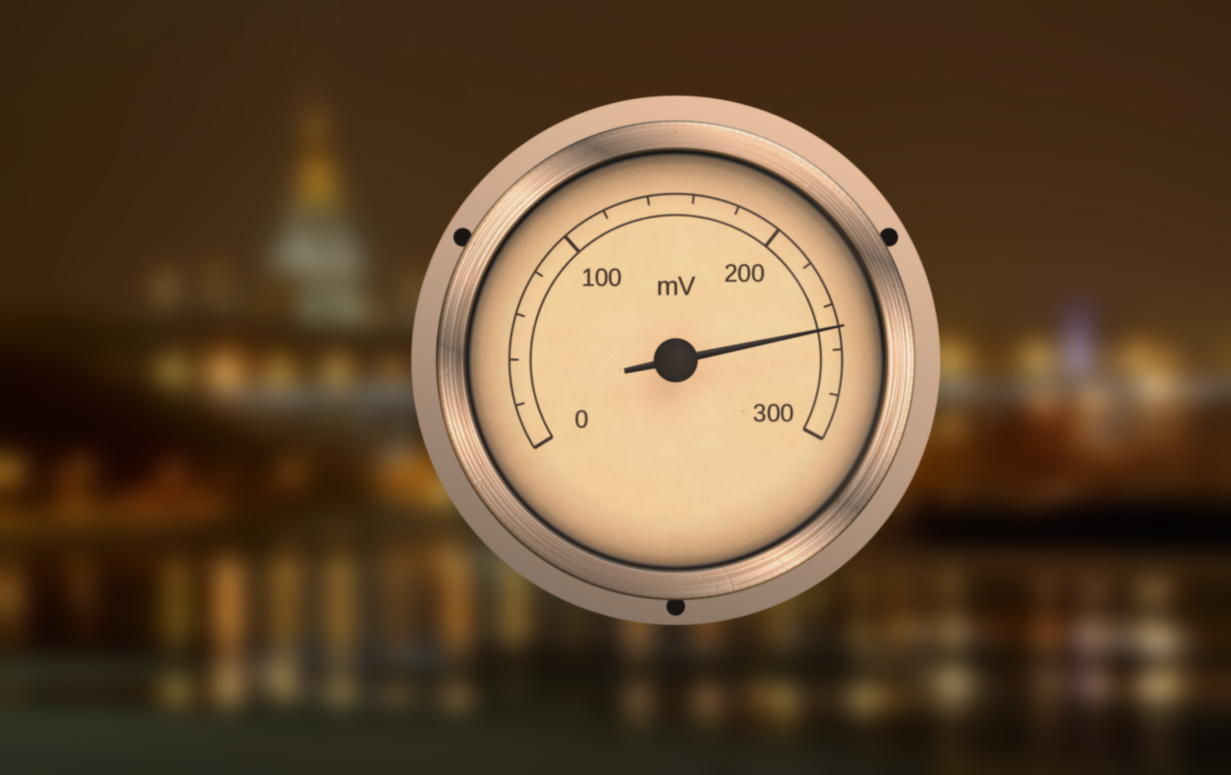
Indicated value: 250 mV
